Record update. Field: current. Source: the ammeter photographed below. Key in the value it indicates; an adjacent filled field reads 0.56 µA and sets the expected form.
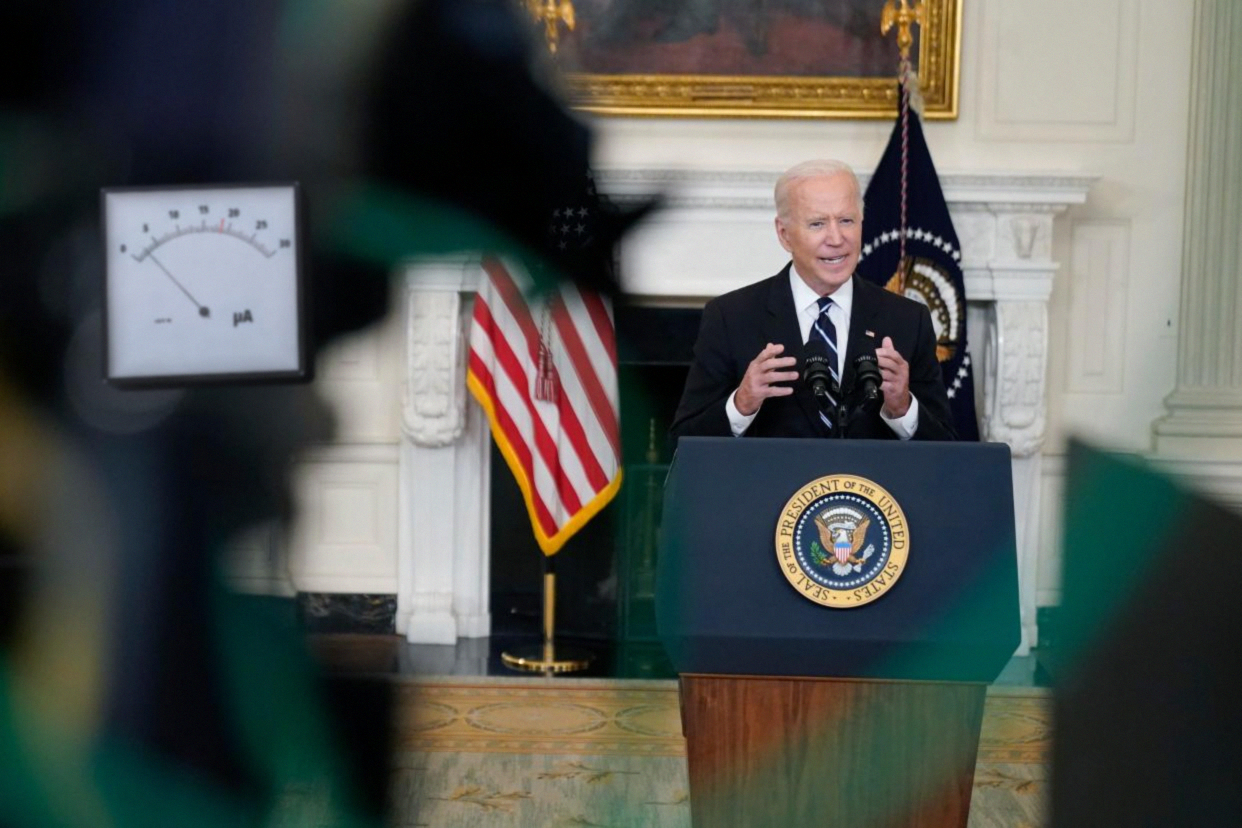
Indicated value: 2.5 µA
